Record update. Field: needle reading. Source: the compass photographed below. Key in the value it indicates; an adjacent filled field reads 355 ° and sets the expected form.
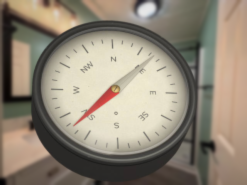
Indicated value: 225 °
